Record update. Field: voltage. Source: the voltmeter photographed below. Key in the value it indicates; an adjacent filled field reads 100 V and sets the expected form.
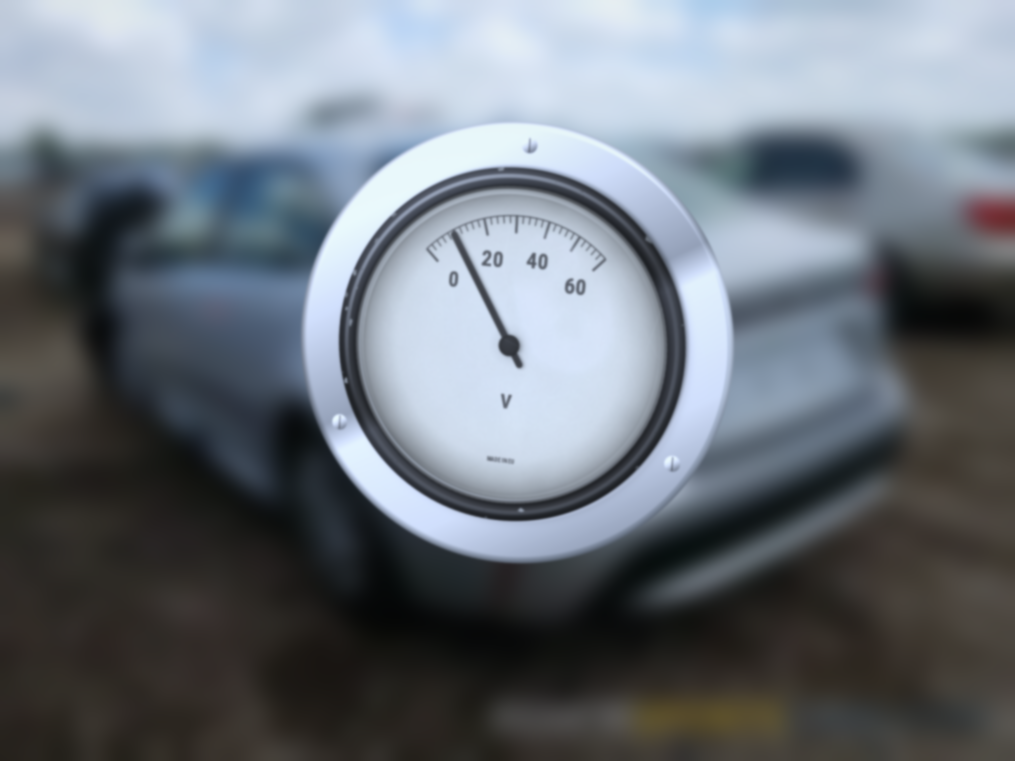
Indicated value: 10 V
